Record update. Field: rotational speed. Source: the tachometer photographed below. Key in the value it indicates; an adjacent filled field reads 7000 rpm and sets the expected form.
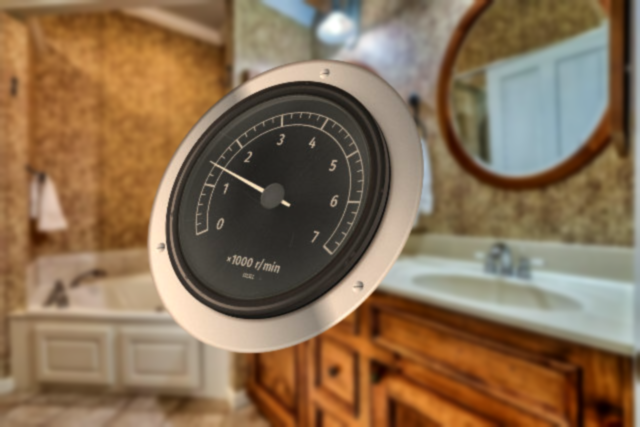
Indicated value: 1400 rpm
